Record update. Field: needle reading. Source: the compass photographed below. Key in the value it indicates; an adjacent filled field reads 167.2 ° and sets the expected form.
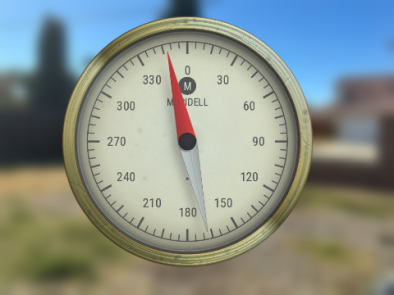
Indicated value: 347.5 °
